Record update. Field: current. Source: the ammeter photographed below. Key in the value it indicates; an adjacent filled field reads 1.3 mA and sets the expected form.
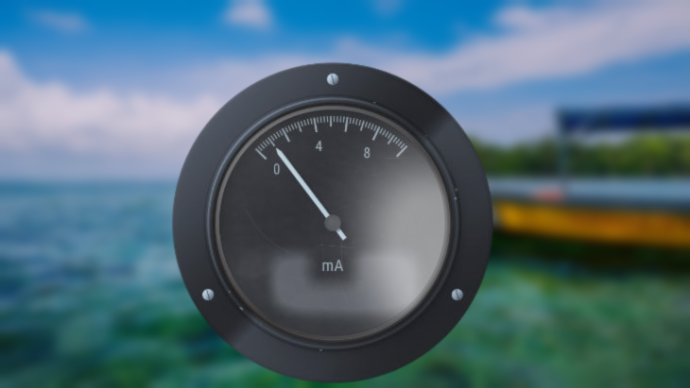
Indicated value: 1 mA
